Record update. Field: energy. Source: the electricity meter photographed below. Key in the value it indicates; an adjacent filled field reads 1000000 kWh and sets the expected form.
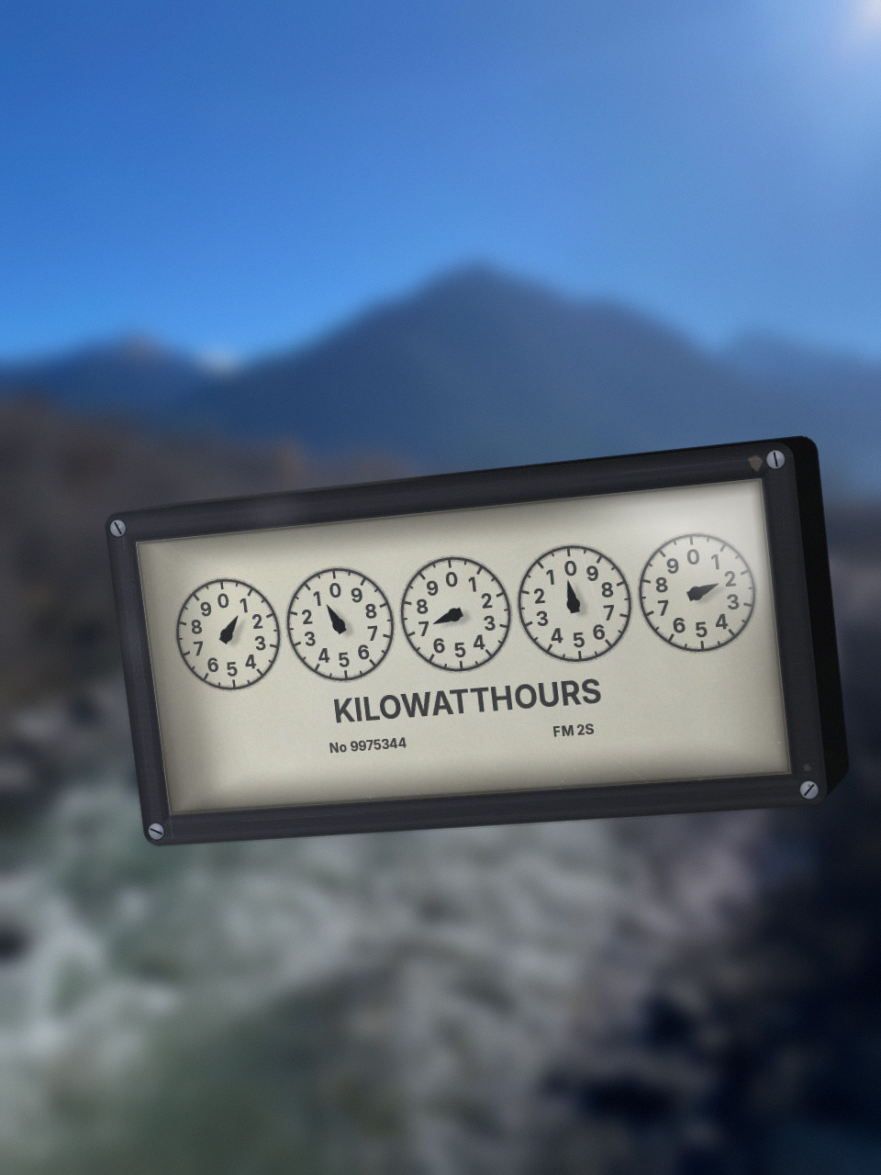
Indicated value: 10702 kWh
